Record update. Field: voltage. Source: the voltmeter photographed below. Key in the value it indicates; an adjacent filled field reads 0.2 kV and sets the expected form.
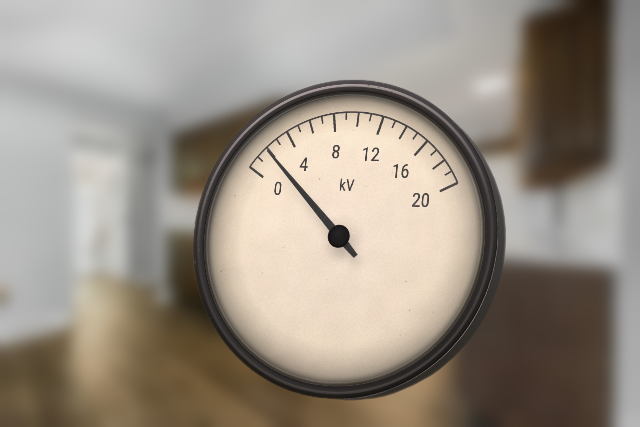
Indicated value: 2 kV
